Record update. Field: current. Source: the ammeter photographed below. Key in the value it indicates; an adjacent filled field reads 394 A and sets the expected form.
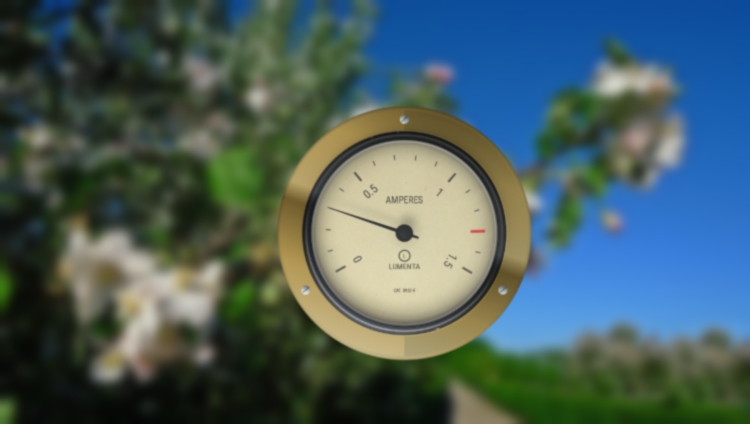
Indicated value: 0.3 A
